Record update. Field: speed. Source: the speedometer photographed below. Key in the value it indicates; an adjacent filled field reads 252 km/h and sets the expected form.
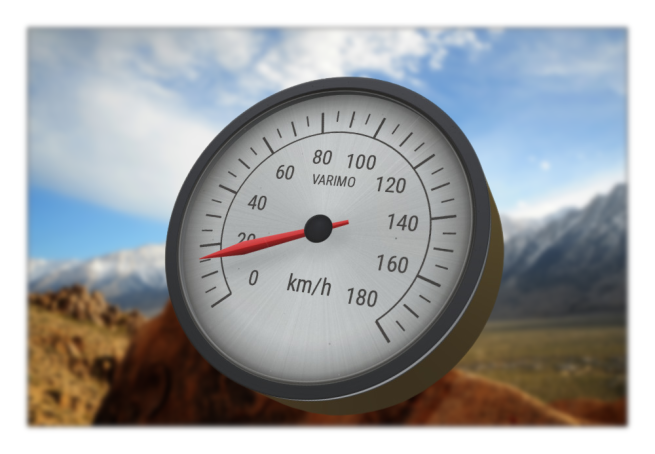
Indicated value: 15 km/h
